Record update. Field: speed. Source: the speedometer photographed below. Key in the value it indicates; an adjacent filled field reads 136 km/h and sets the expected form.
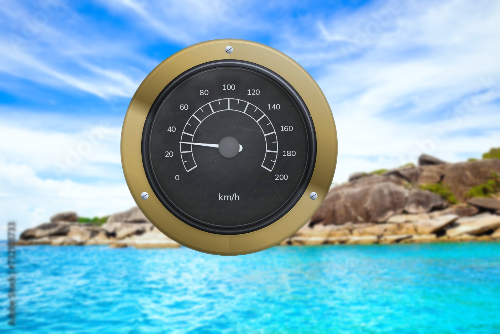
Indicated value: 30 km/h
